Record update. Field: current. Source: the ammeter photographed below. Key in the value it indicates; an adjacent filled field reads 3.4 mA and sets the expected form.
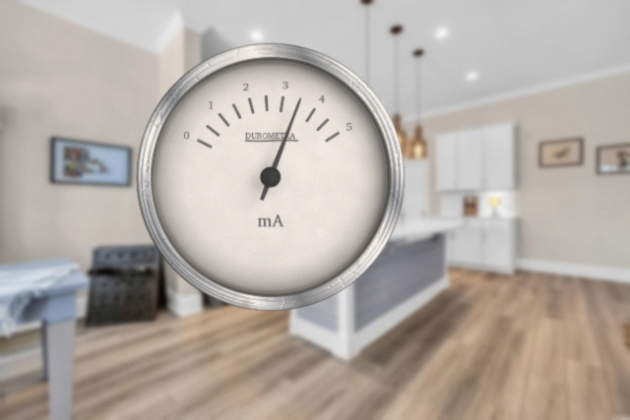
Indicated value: 3.5 mA
